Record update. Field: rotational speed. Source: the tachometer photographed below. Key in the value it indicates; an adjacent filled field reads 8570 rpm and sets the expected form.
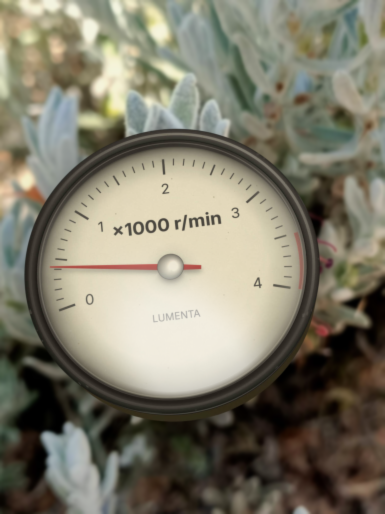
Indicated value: 400 rpm
